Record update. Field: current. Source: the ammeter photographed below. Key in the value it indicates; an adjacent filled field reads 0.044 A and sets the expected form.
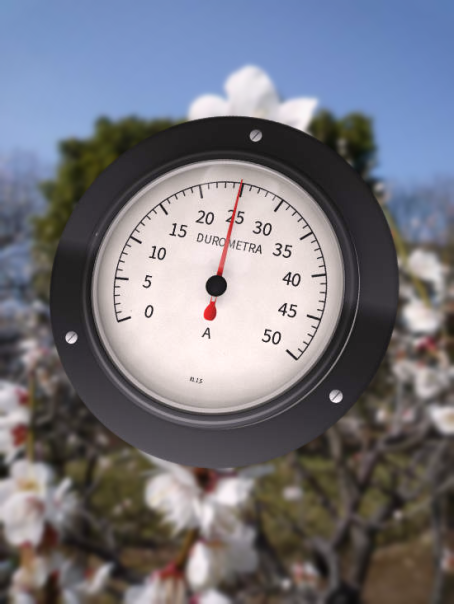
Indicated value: 25 A
